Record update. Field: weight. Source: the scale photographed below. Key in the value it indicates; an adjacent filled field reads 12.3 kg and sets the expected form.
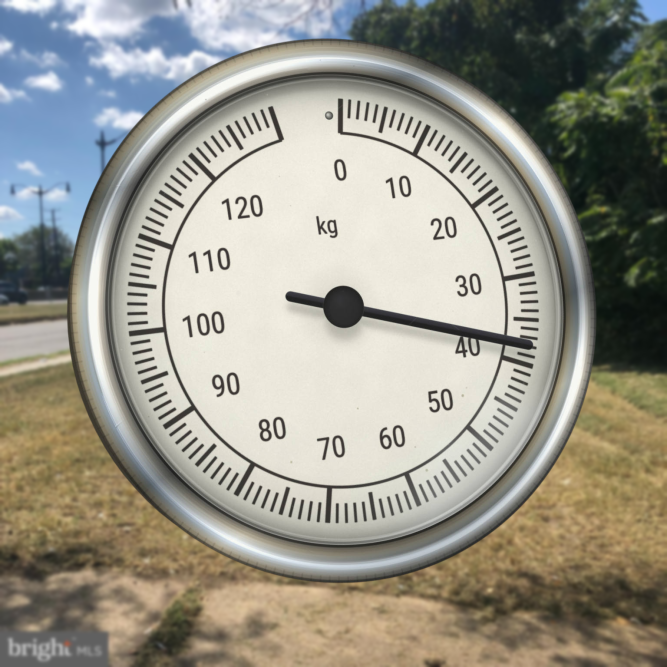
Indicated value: 38 kg
